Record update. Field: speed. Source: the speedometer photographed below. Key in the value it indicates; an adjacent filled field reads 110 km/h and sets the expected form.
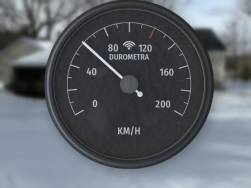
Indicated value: 60 km/h
